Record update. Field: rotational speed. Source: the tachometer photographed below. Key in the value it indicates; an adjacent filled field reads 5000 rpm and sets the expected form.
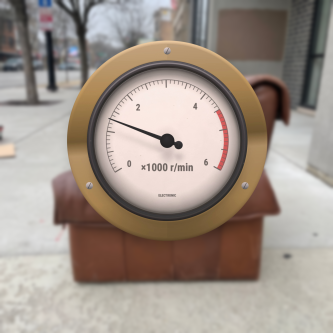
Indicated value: 1300 rpm
